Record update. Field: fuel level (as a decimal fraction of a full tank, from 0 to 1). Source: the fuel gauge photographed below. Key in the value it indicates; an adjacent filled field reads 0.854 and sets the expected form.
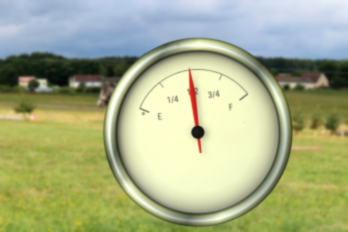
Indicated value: 0.5
